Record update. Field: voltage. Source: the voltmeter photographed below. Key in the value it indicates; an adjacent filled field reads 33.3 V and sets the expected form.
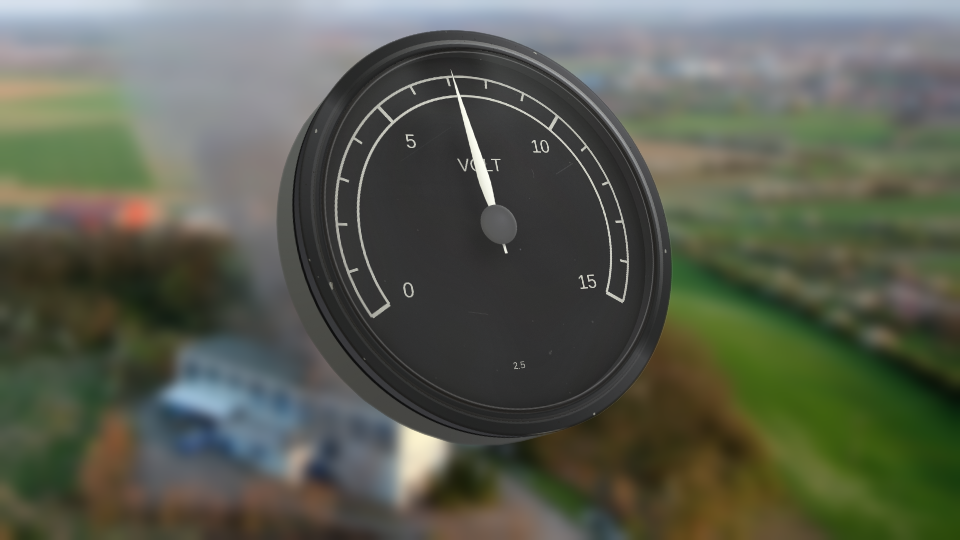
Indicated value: 7 V
